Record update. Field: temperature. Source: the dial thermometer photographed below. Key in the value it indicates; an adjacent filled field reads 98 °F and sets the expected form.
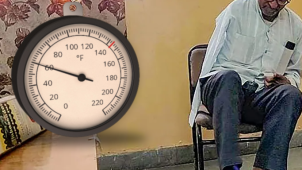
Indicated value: 60 °F
